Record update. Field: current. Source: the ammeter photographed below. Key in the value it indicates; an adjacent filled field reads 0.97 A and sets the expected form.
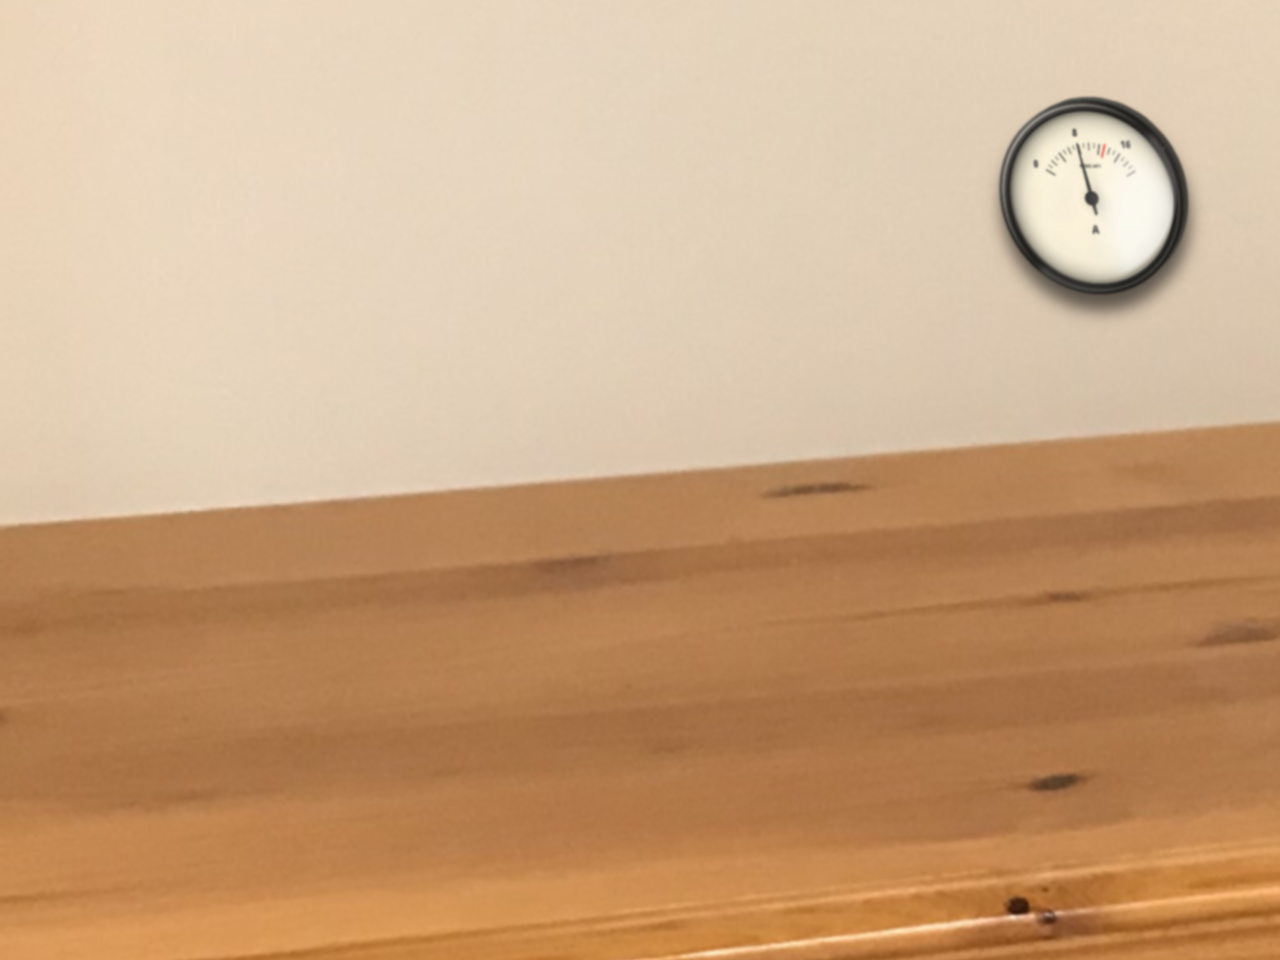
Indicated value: 8 A
